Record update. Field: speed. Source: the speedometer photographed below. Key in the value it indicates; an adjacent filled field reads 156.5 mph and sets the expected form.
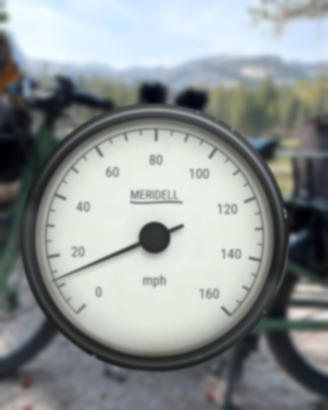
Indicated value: 12.5 mph
